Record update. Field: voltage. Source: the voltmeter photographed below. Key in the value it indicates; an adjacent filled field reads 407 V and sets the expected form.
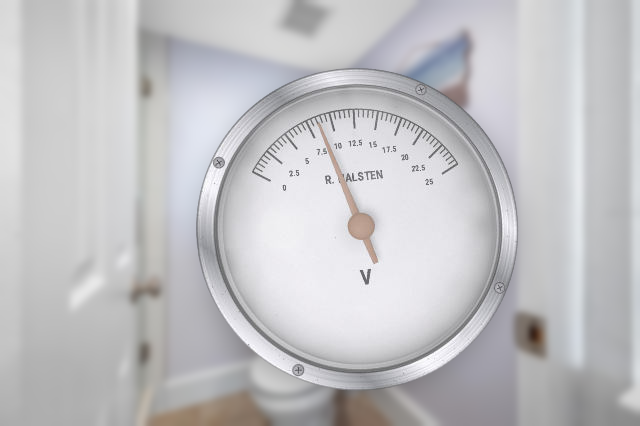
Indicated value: 8.5 V
